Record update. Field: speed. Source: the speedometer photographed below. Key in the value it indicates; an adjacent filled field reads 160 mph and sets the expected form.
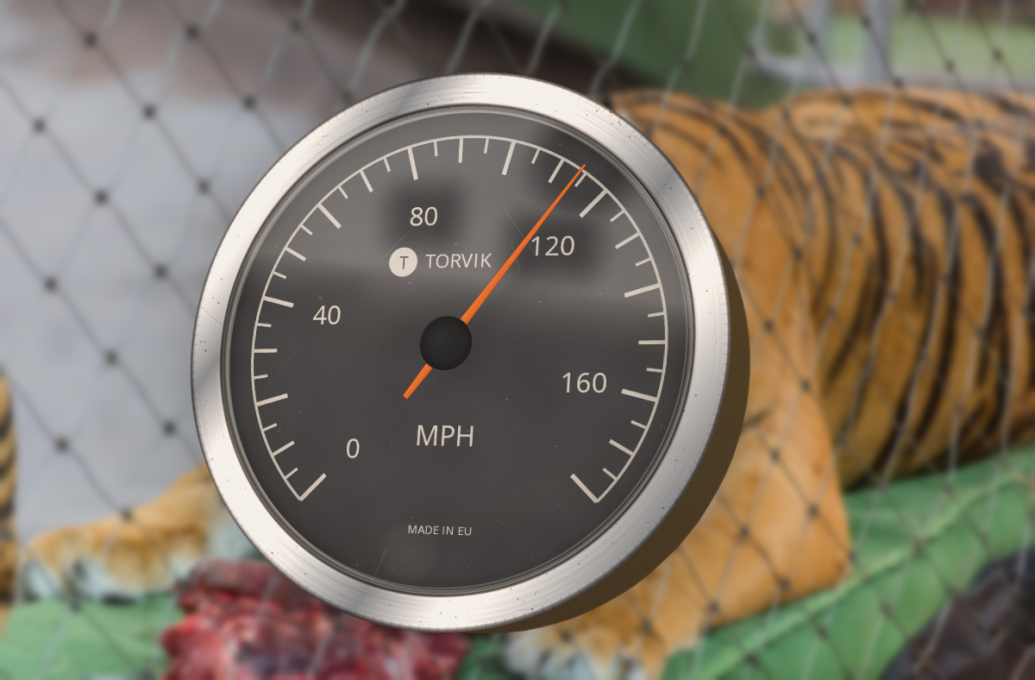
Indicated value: 115 mph
